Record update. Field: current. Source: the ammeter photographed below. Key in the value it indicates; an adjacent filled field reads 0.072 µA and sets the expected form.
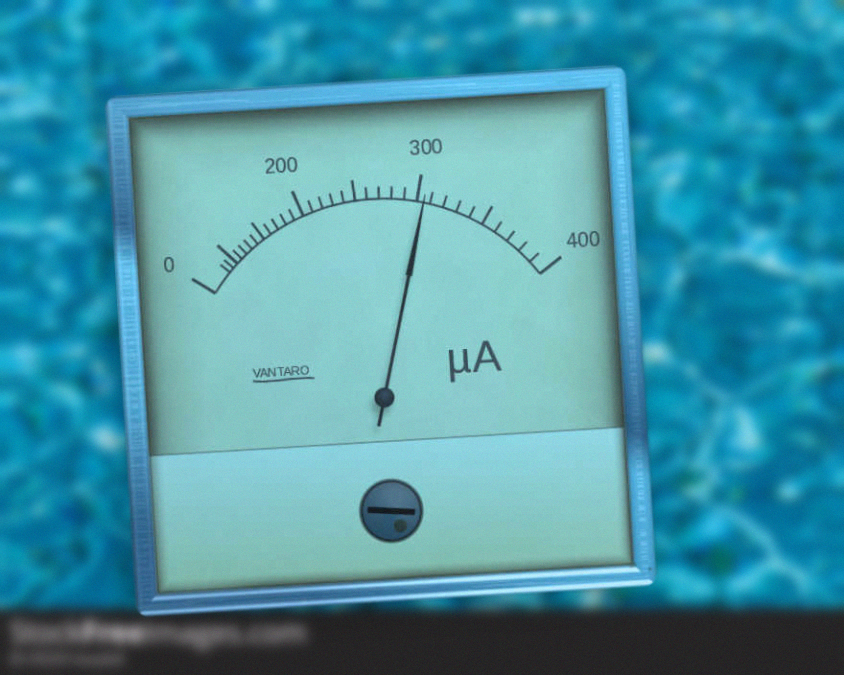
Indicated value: 305 µA
